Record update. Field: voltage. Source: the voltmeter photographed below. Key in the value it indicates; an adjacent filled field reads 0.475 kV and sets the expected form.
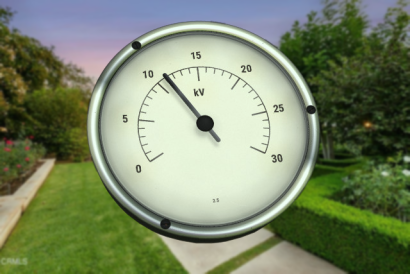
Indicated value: 11 kV
